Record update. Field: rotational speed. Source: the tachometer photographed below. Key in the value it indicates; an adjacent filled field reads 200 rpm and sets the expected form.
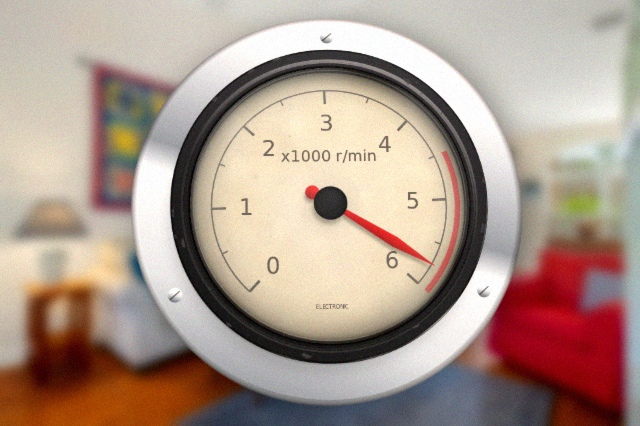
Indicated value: 5750 rpm
